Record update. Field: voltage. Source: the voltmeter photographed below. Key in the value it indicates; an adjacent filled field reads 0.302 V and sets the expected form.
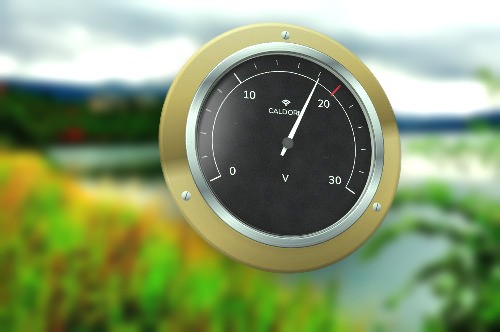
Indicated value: 18 V
